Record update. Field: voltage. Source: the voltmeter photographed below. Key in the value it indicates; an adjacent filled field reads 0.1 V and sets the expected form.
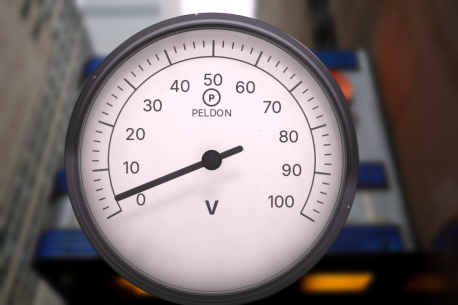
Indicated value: 3 V
